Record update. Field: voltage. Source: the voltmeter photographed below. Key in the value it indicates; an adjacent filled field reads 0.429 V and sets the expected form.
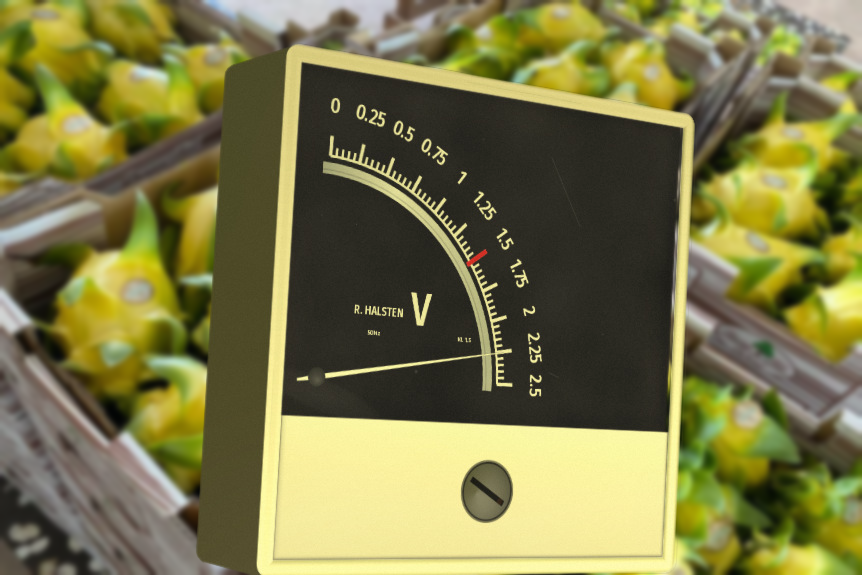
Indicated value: 2.25 V
